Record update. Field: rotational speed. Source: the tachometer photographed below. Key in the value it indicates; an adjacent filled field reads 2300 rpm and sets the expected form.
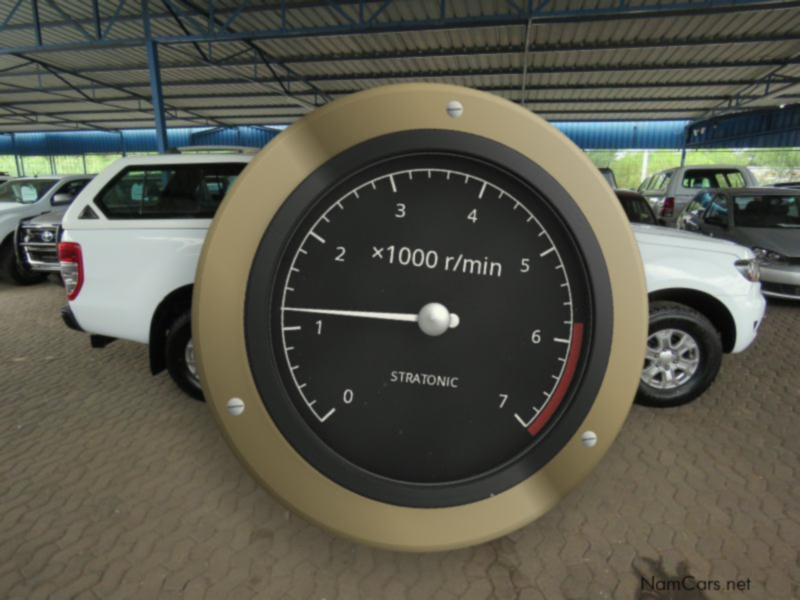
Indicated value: 1200 rpm
